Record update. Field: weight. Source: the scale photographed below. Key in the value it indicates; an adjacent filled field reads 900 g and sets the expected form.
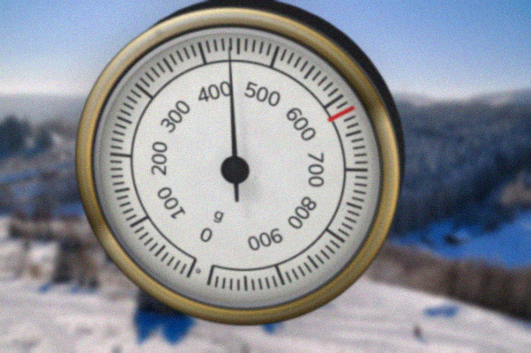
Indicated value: 440 g
